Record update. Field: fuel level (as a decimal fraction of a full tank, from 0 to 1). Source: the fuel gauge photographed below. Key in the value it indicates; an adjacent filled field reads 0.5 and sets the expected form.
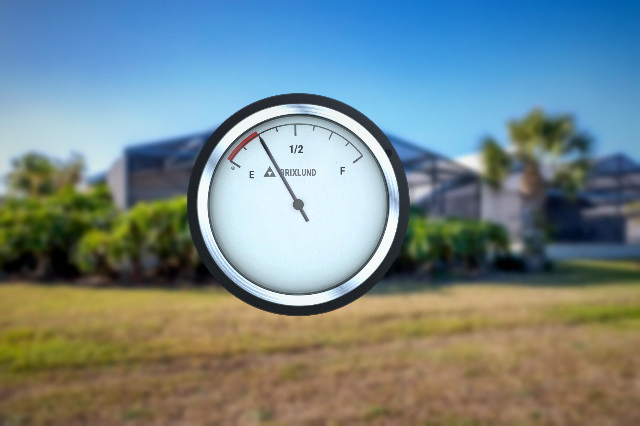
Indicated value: 0.25
